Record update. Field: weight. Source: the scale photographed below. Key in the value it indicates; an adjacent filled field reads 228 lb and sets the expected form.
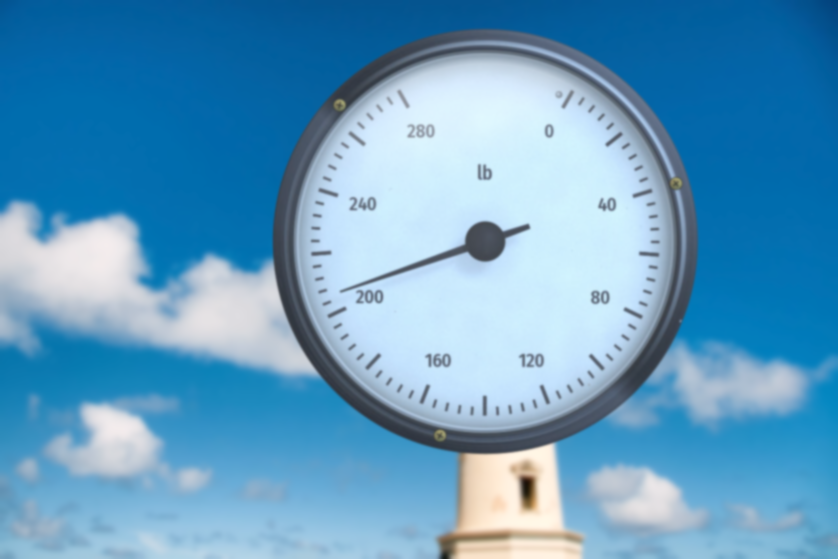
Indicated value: 206 lb
